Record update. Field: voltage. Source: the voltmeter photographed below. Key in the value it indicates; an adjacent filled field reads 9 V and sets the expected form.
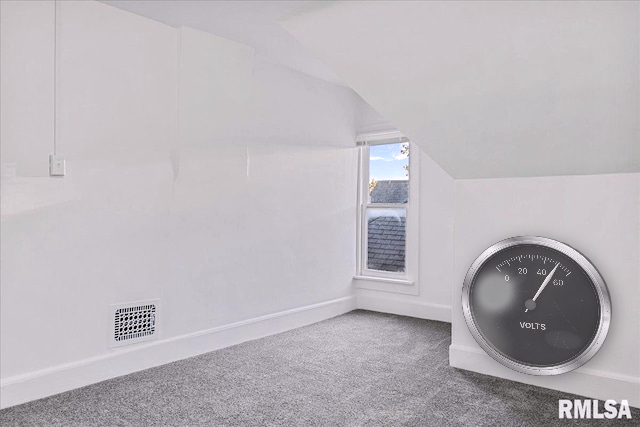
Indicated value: 50 V
